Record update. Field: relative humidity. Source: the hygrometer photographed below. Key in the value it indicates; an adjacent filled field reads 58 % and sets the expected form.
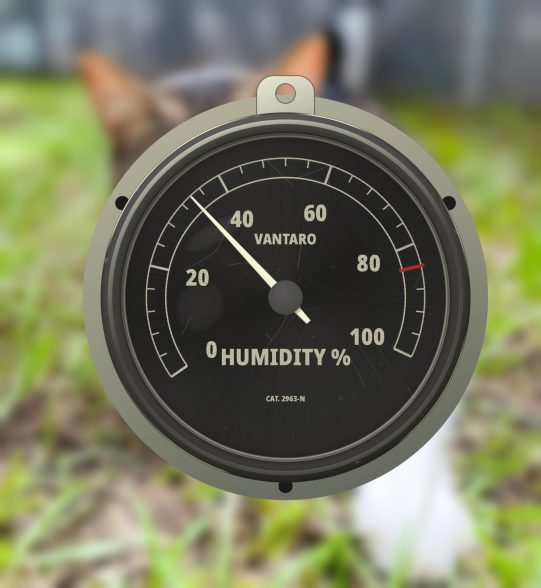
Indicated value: 34 %
